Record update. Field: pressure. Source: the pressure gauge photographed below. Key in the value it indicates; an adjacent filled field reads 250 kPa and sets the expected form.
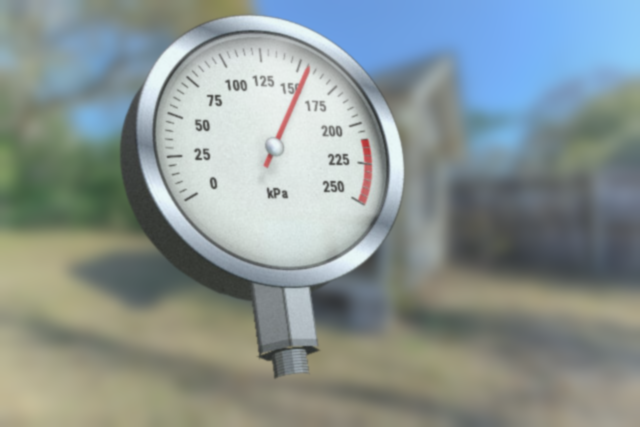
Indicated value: 155 kPa
